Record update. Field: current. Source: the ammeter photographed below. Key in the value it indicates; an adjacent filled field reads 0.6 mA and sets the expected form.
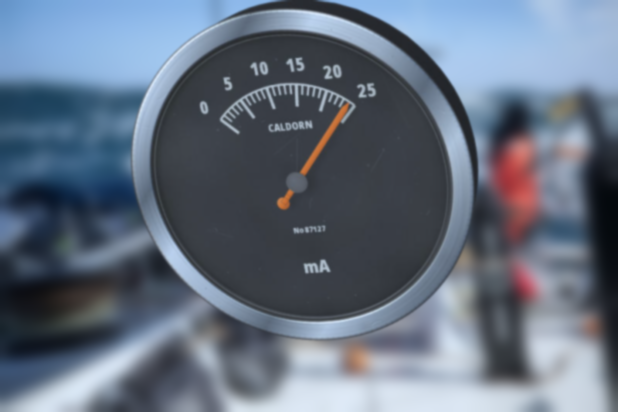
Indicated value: 24 mA
